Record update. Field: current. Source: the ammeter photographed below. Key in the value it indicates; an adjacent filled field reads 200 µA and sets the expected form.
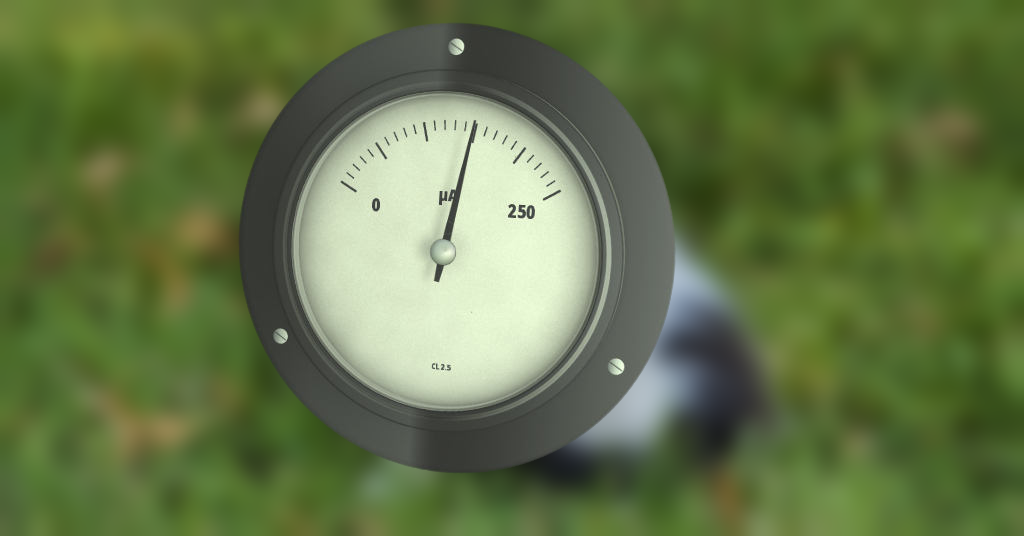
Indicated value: 150 µA
